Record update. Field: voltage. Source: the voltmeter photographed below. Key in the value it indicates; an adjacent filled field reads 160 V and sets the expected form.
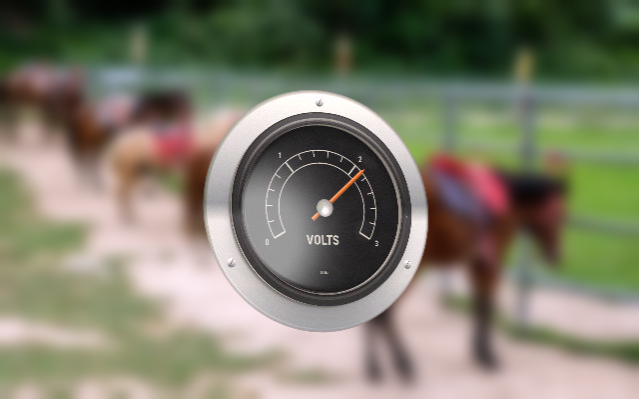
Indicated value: 2.1 V
